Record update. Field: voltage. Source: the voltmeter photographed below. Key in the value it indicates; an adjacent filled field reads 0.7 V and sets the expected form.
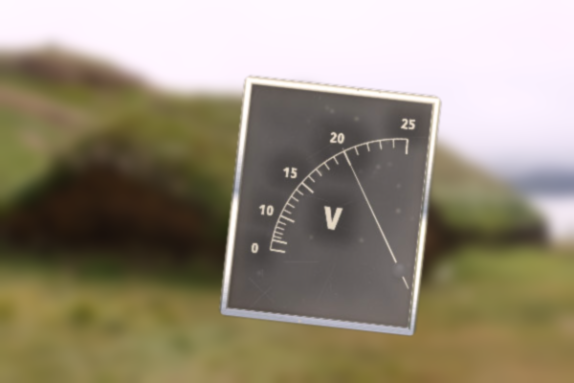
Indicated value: 20 V
